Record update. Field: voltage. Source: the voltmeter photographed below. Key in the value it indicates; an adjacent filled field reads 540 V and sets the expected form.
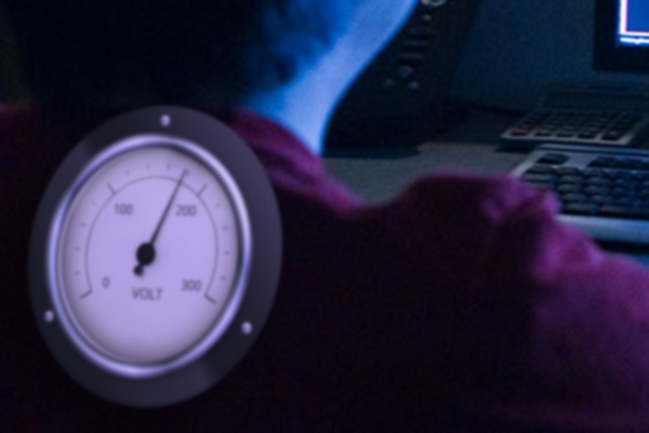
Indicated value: 180 V
